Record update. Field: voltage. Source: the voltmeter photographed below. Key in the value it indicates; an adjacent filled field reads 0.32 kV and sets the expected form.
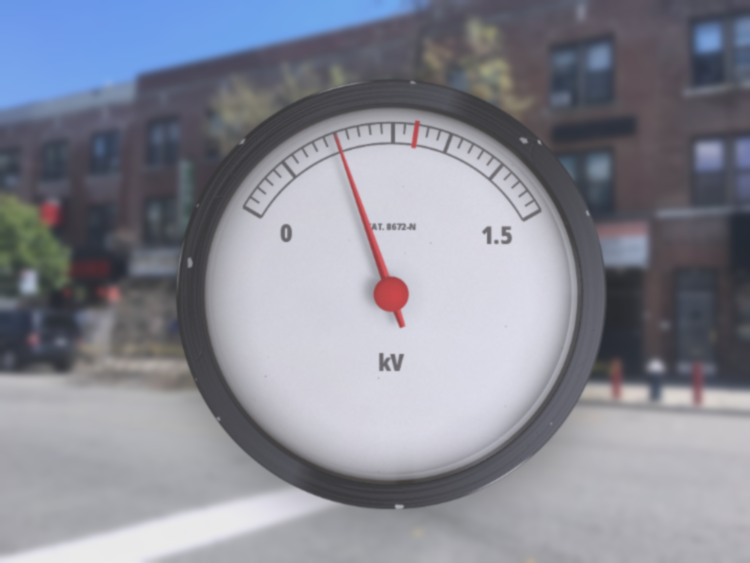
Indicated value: 0.5 kV
